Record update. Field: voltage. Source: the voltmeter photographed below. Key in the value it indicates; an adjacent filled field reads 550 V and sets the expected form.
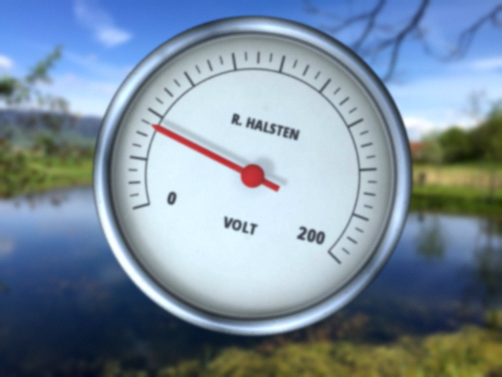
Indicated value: 35 V
